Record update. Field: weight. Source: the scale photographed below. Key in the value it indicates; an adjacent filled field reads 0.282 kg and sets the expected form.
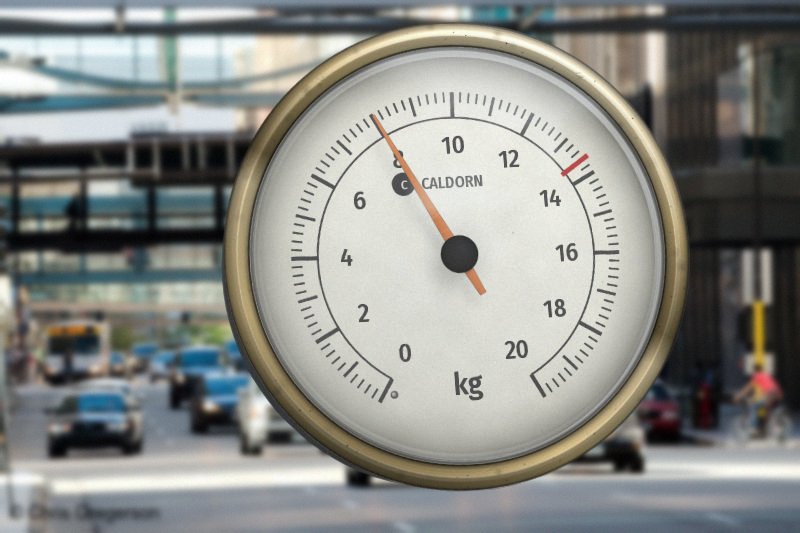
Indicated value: 8 kg
